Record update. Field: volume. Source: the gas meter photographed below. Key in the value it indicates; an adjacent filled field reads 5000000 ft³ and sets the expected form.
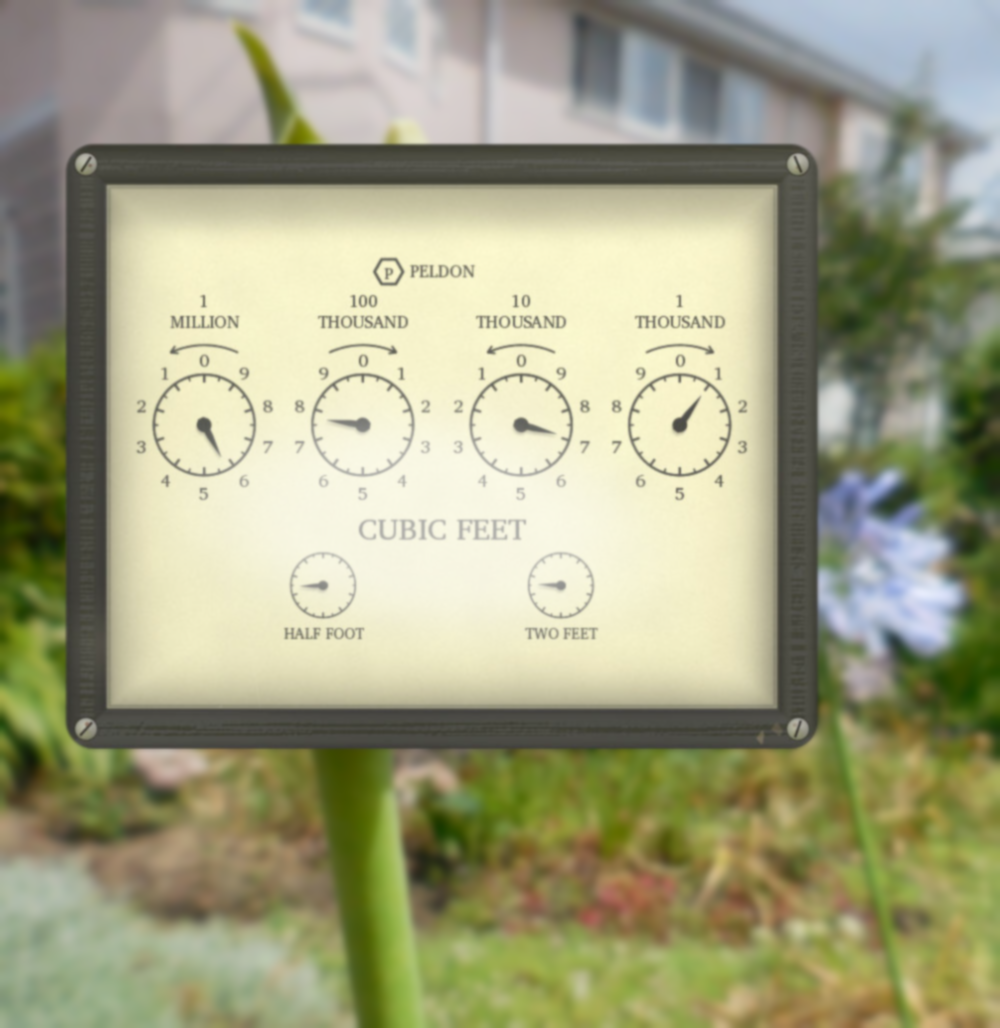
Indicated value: 577100 ft³
